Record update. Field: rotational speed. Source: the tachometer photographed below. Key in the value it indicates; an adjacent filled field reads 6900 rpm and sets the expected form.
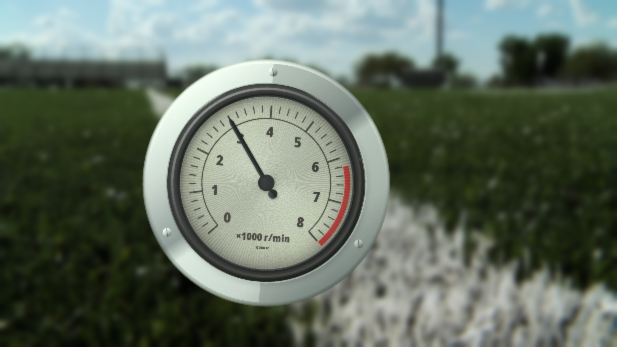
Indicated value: 3000 rpm
